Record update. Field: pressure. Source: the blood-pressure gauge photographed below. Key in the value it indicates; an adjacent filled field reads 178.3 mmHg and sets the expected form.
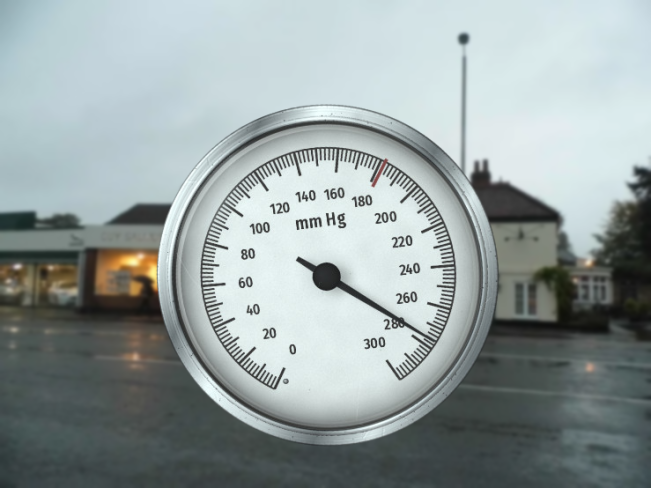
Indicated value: 276 mmHg
